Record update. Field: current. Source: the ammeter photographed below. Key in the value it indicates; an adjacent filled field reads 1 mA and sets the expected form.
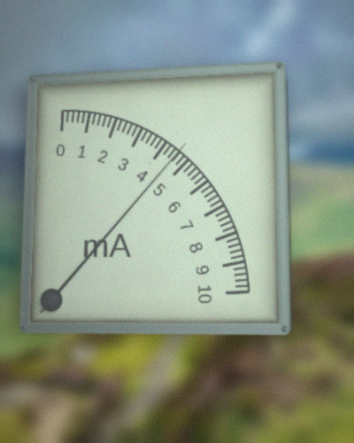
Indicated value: 4.6 mA
